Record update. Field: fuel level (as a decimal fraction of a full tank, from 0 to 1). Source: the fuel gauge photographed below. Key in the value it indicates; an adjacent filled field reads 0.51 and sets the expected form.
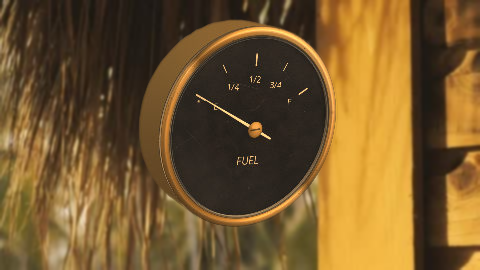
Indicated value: 0
